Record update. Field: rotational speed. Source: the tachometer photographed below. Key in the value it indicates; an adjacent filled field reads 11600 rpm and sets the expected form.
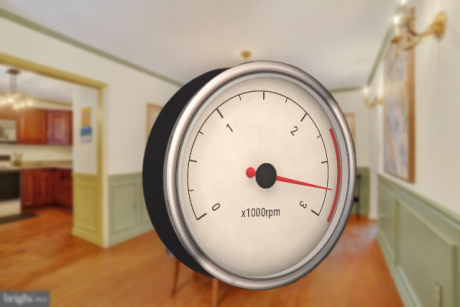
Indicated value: 2750 rpm
